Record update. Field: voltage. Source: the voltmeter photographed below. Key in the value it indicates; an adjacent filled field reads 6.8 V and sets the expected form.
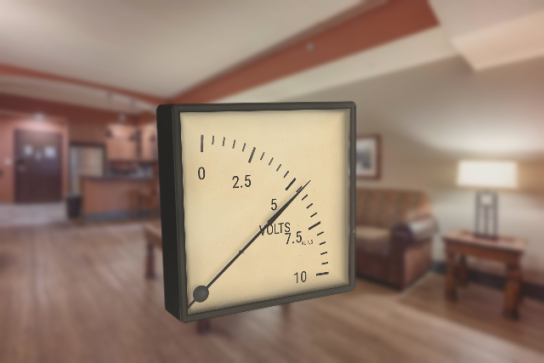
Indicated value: 5.5 V
